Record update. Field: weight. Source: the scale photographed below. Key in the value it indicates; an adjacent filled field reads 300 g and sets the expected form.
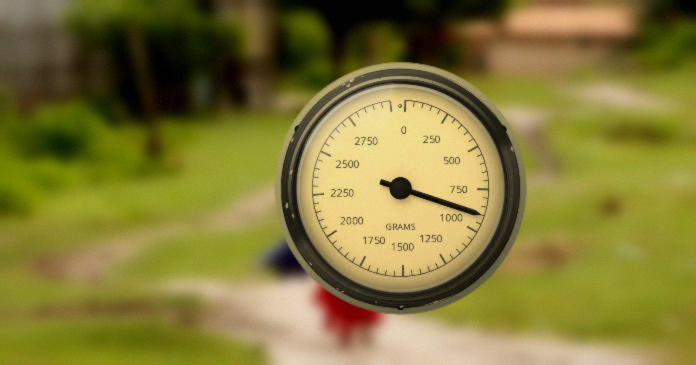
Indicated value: 900 g
